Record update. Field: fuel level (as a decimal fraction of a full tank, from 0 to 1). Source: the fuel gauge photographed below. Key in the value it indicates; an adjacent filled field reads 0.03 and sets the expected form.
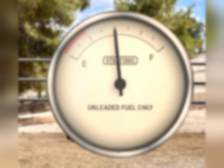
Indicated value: 0.5
